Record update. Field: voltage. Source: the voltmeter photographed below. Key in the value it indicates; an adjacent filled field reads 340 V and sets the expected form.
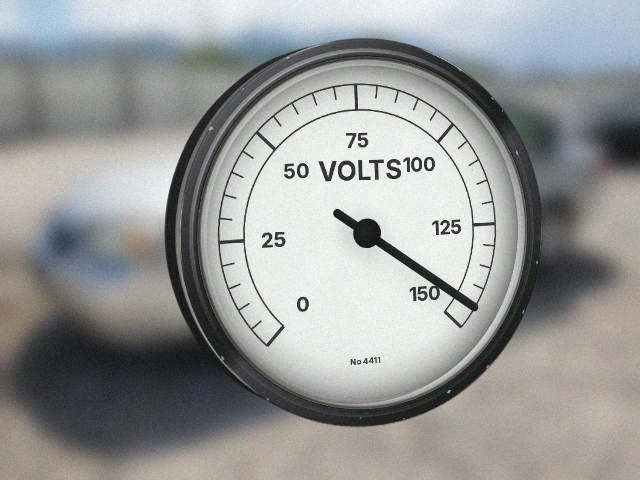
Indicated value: 145 V
